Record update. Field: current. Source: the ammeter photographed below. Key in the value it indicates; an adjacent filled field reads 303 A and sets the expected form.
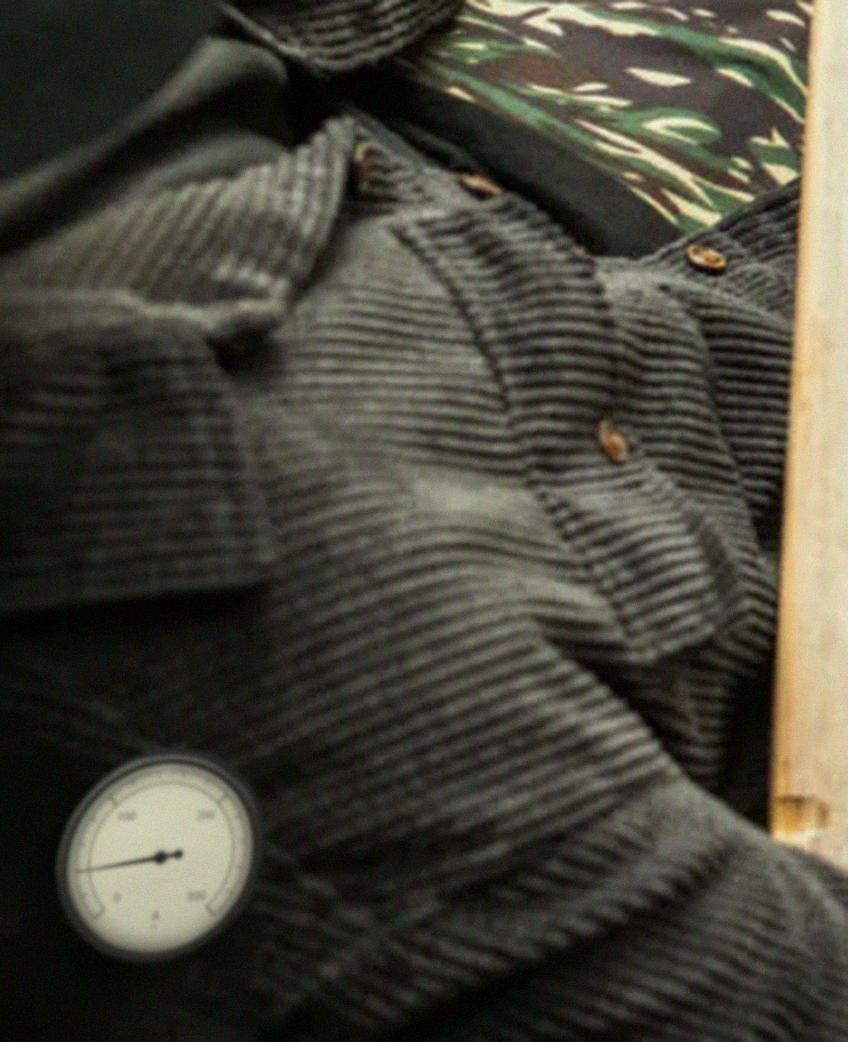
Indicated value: 40 A
